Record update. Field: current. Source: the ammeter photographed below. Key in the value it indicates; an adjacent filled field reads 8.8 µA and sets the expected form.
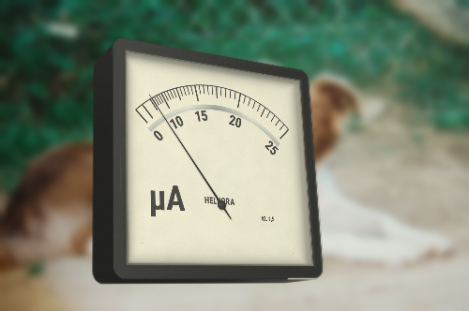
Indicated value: 7.5 µA
